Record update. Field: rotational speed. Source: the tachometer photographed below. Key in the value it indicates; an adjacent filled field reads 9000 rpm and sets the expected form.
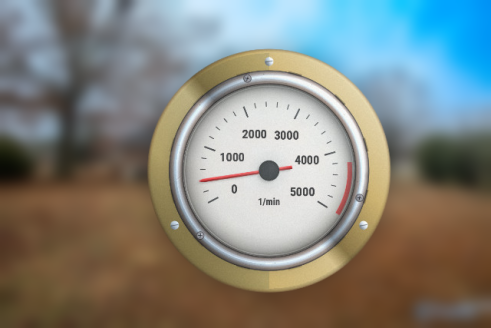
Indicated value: 400 rpm
